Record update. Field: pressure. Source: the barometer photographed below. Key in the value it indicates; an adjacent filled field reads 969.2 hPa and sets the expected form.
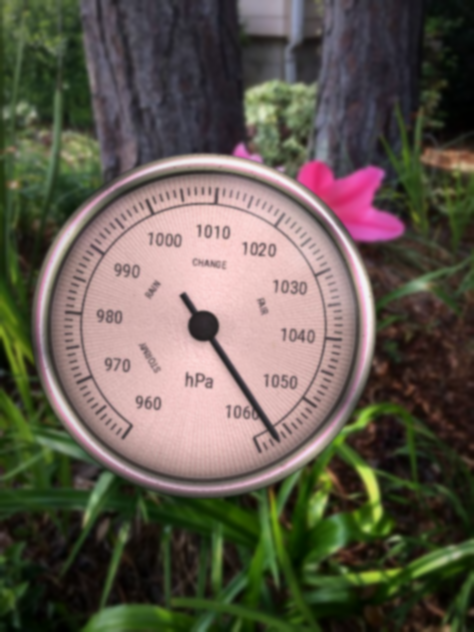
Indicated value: 1057 hPa
